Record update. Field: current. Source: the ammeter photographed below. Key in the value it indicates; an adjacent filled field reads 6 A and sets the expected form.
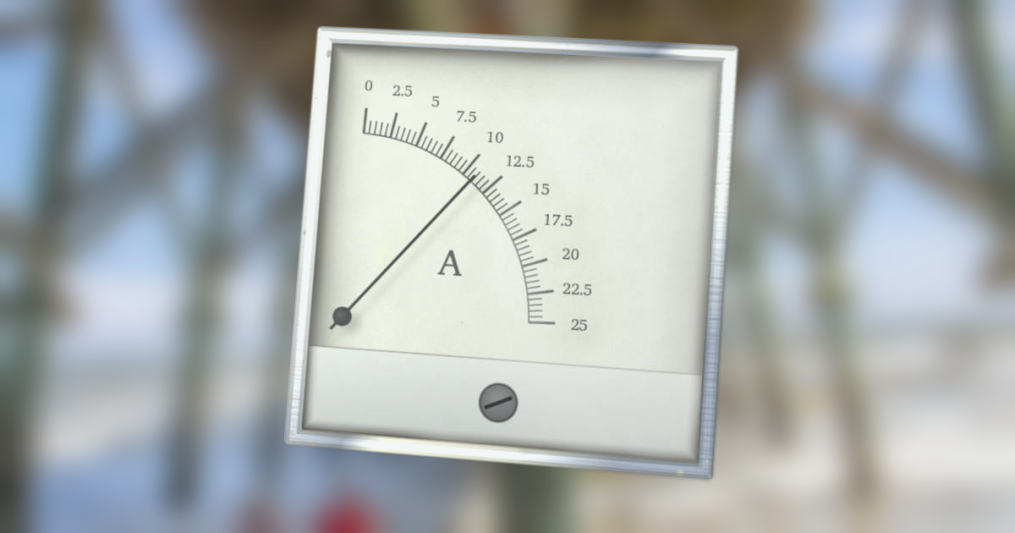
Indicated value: 11 A
